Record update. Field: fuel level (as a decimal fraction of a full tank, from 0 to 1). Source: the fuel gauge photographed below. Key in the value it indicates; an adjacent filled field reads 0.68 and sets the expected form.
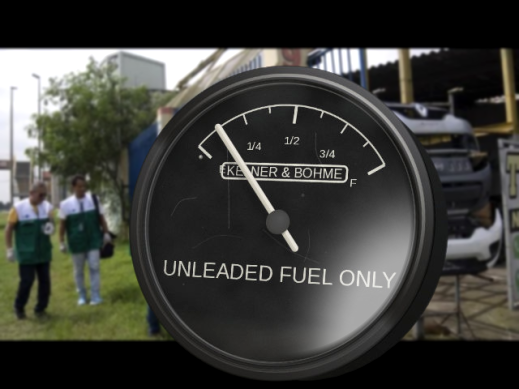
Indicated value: 0.125
